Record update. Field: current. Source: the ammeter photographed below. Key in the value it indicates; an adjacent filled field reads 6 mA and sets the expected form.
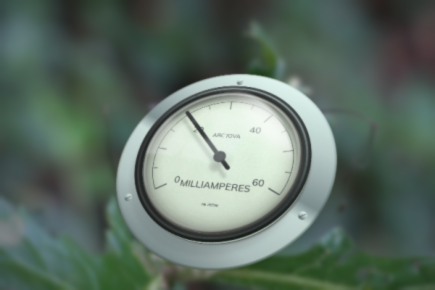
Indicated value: 20 mA
